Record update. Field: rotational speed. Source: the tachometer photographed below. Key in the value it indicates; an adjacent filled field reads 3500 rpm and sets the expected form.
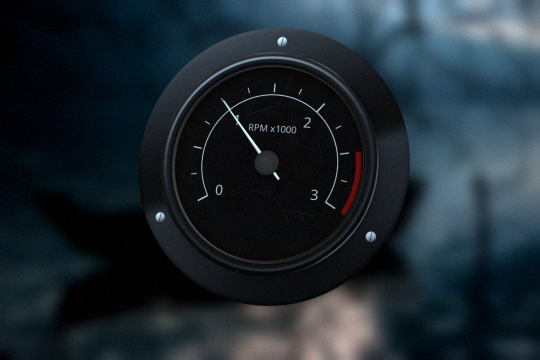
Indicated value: 1000 rpm
